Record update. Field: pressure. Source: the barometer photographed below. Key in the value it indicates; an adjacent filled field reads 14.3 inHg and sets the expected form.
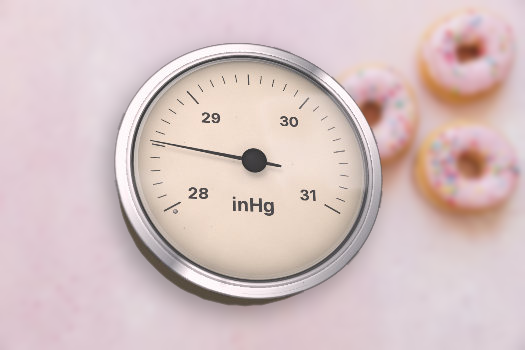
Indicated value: 28.5 inHg
